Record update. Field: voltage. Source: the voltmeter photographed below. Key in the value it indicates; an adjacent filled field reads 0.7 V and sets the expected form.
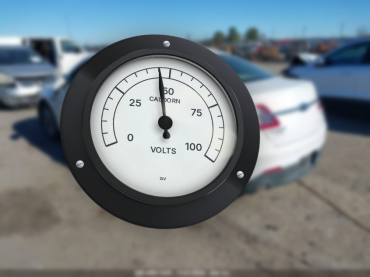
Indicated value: 45 V
